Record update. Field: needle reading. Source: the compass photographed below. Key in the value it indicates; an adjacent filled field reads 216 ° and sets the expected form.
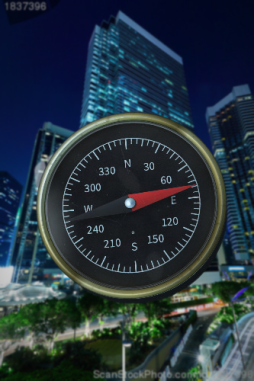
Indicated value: 80 °
